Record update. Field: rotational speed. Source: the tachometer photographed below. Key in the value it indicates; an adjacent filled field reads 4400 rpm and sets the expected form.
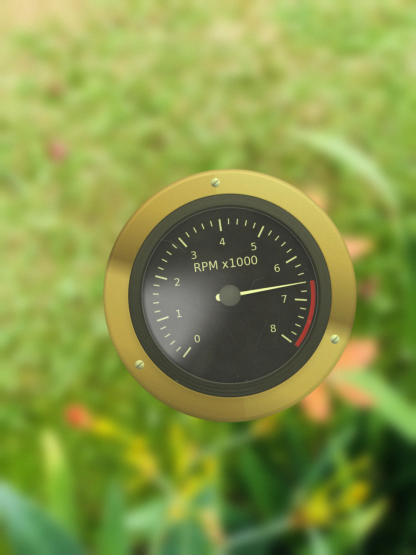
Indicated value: 6600 rpm
